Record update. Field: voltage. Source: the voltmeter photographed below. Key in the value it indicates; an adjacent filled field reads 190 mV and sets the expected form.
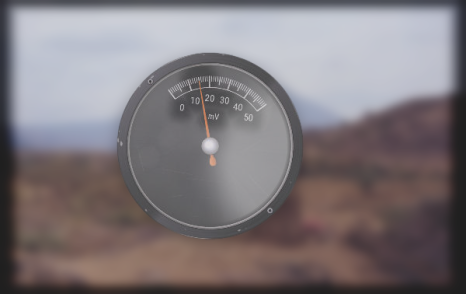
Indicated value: 15 mV
